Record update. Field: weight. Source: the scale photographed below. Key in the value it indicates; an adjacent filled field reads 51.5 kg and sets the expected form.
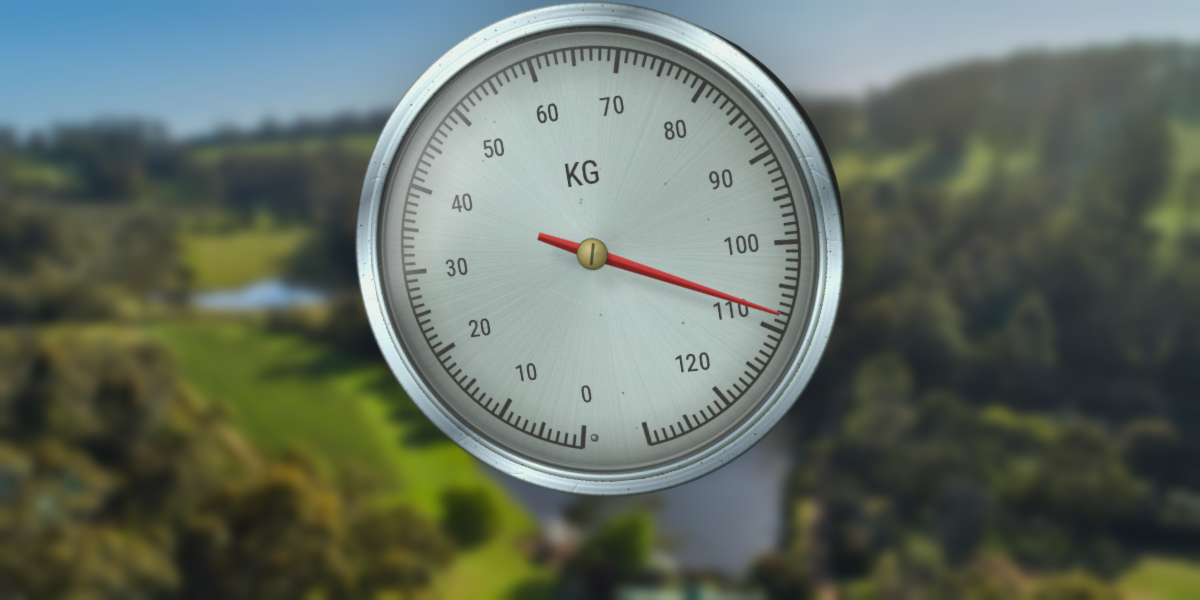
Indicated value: 108 kg
